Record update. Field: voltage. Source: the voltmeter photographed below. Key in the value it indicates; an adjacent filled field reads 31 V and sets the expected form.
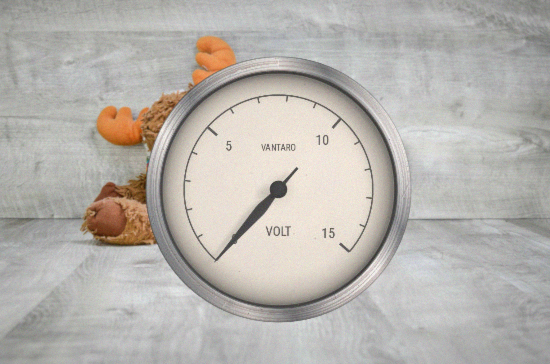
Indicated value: 0 V
